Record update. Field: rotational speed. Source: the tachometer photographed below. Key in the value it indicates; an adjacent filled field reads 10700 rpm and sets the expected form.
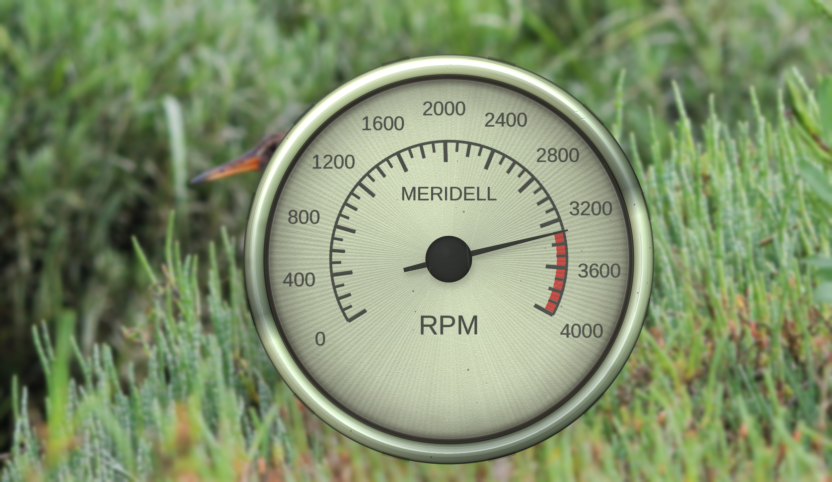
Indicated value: 3300 rpm
